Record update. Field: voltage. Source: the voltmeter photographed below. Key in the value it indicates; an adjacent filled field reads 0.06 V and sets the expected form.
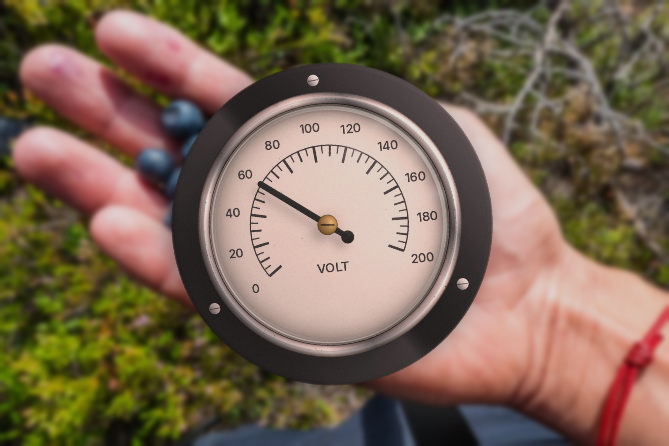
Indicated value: 60 V
